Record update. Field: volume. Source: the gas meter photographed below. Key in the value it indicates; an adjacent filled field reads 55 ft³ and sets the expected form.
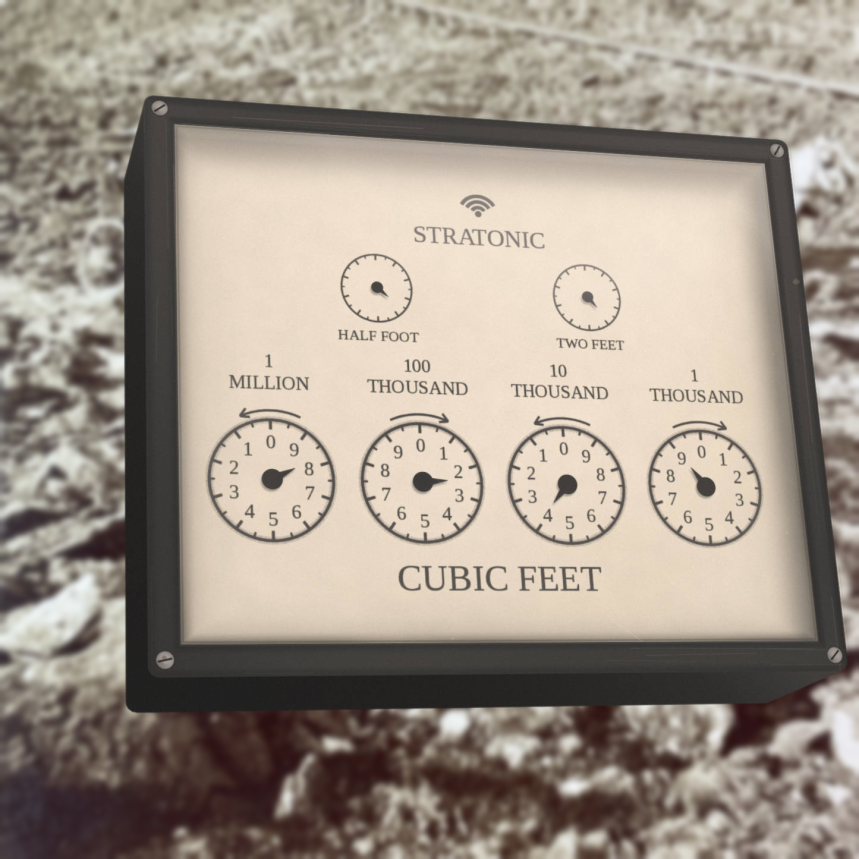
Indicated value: 823900 ft³
